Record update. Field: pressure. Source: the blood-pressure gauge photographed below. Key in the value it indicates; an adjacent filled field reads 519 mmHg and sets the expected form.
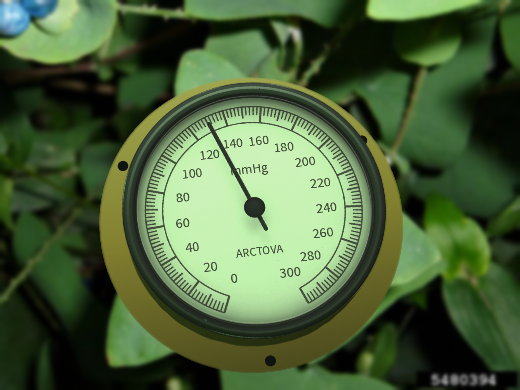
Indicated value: 130 mmHg
